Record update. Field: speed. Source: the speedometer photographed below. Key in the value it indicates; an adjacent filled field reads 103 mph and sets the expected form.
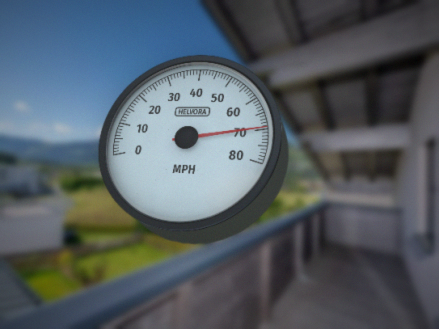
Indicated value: 70 mph
